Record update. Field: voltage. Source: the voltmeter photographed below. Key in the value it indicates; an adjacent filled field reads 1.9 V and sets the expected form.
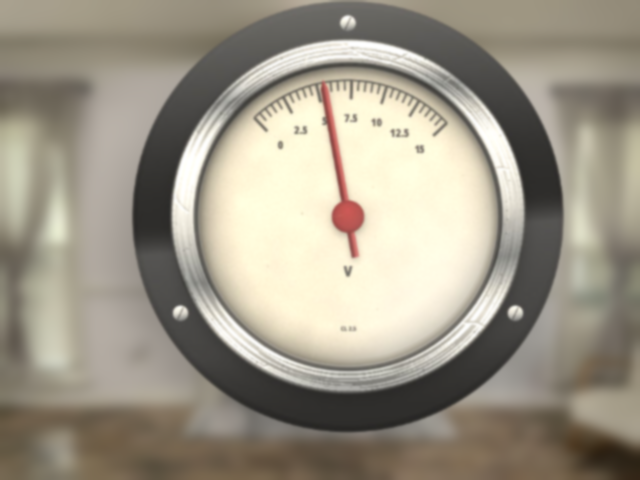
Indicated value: 5.5 V
